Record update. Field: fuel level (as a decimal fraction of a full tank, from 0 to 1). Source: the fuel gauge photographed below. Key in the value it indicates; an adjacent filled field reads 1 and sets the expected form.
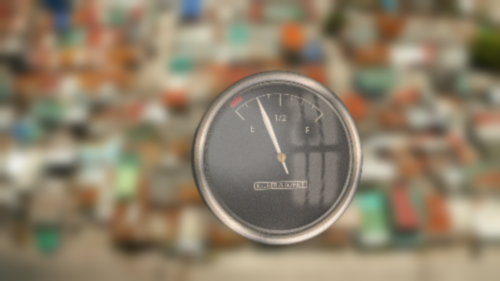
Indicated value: 0.25
